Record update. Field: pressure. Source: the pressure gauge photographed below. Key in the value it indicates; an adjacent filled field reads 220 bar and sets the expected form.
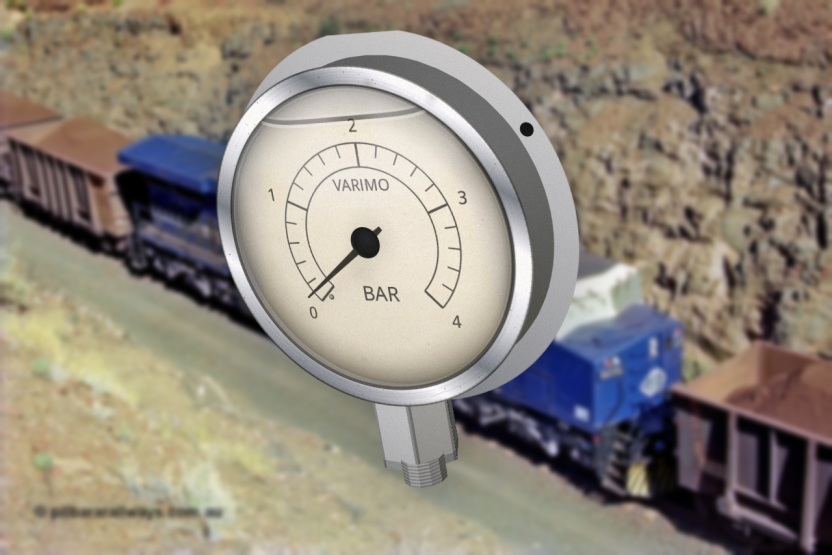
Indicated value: 0.1 bar
